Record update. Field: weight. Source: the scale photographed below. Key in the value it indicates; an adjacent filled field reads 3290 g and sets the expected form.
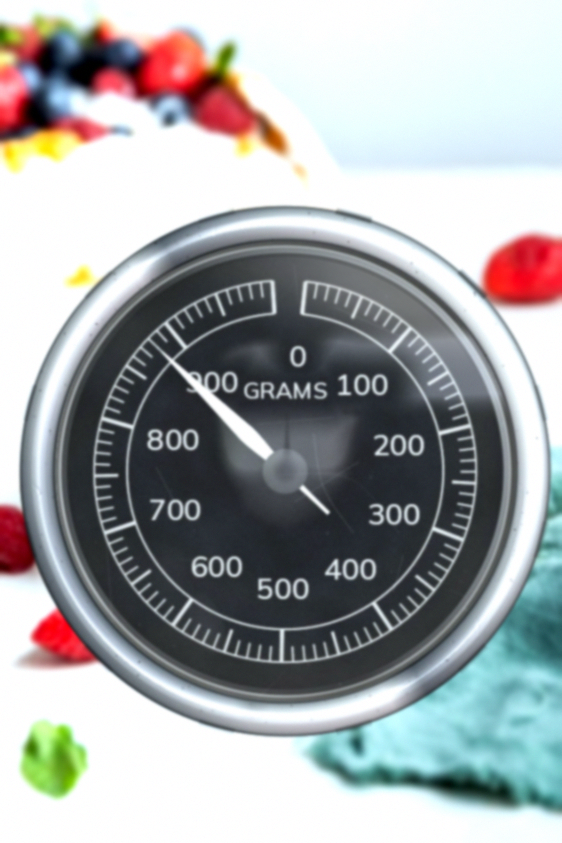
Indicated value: 880 g
